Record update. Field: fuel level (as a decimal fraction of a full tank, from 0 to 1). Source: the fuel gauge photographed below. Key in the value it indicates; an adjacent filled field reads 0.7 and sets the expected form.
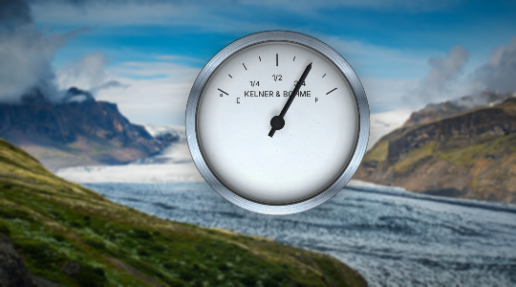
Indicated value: 0.75
